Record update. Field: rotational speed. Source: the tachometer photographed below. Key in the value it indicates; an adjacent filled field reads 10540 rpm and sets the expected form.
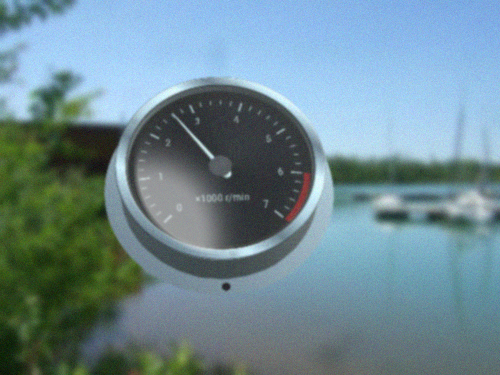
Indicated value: 2600 rpm
